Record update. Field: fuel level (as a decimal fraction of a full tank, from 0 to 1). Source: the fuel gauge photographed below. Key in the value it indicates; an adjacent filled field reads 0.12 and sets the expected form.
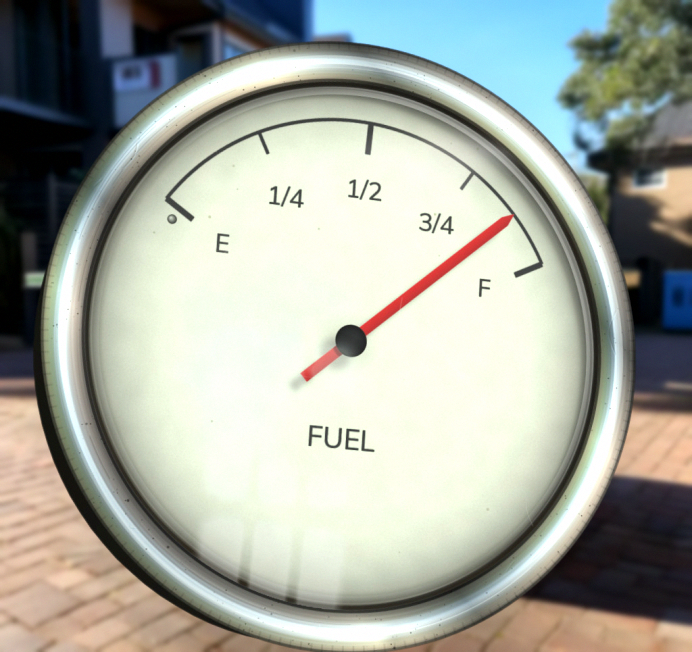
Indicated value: 0.875
